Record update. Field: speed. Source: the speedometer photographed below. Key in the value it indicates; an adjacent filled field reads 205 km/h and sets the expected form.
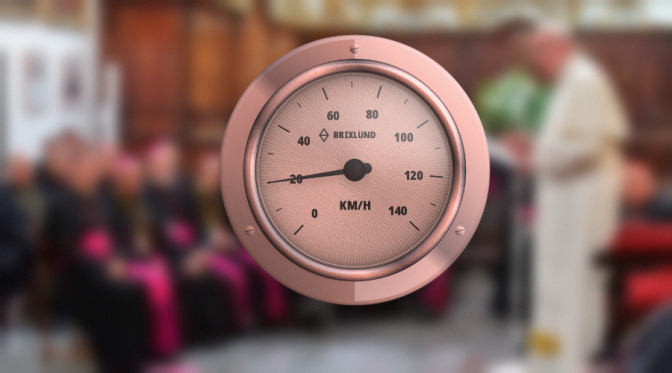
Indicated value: 20 km/h
